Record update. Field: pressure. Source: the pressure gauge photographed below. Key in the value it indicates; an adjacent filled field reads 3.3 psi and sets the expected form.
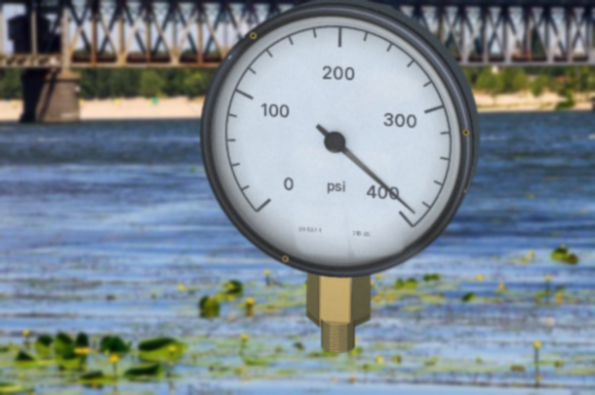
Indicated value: 390 psi
